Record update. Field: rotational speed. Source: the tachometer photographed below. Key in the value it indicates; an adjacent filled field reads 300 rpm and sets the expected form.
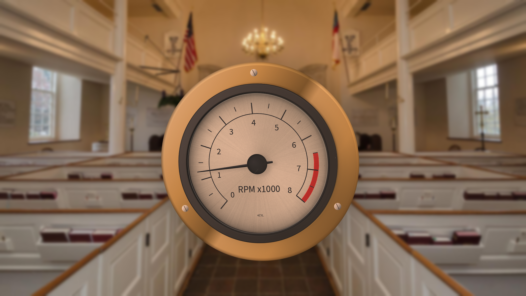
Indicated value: 1250 rpm
